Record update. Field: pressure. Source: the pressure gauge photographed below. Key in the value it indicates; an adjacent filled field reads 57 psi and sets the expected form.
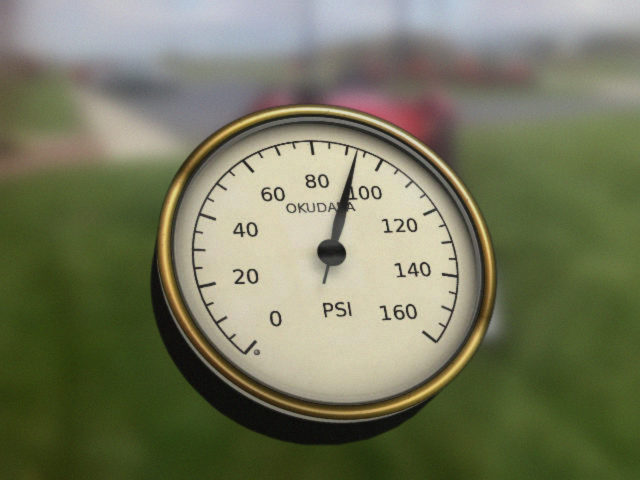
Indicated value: 92.5 psi
